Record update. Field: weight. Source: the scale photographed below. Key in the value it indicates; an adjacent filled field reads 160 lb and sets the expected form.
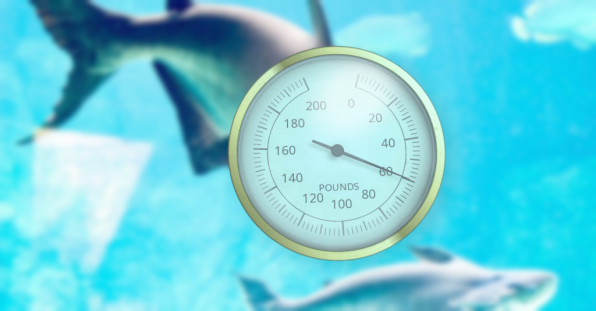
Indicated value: 60 lb
